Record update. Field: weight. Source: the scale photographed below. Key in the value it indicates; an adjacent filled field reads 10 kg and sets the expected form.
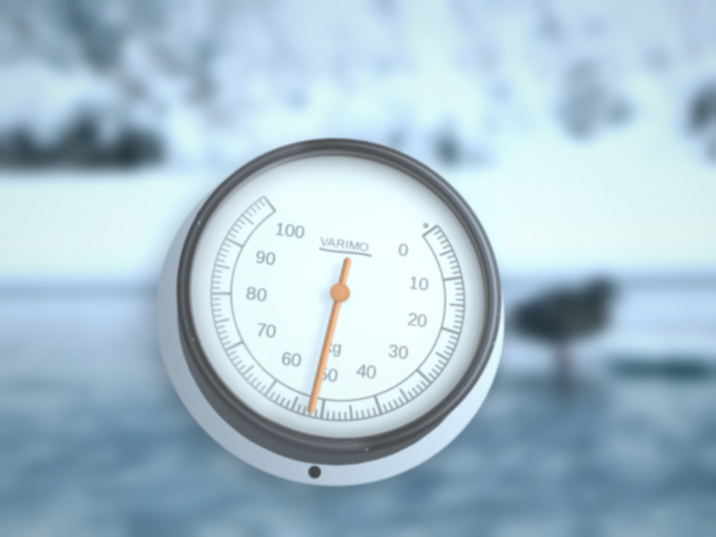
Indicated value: 52 kg
